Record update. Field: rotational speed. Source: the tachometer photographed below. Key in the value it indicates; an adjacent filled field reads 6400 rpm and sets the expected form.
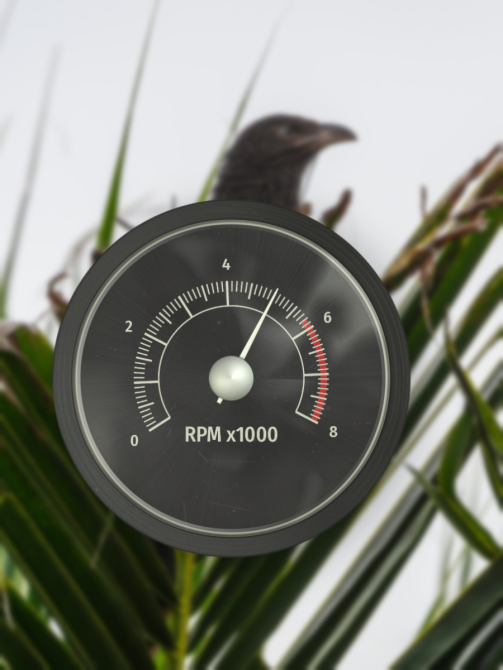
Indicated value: 5000 rpm
